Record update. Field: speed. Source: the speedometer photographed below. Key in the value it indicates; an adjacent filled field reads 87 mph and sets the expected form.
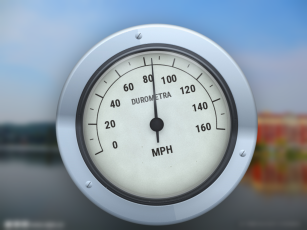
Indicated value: 85 mph
